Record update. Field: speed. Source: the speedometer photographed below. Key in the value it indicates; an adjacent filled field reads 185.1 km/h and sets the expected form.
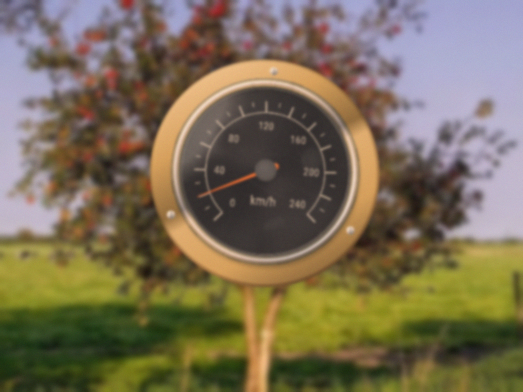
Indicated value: 20 km/h
